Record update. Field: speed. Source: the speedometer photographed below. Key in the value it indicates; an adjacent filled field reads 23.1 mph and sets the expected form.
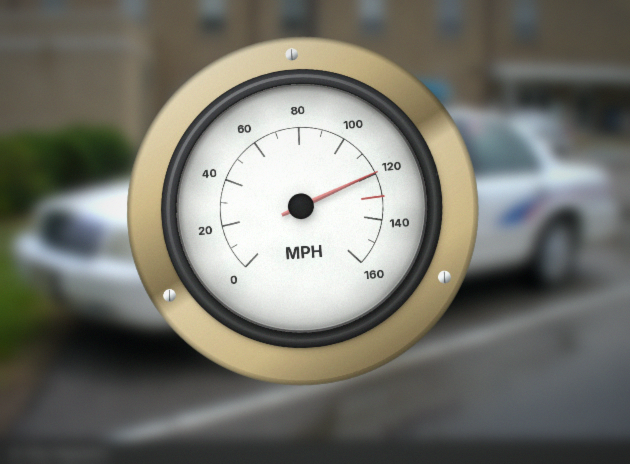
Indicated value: 120 mph
